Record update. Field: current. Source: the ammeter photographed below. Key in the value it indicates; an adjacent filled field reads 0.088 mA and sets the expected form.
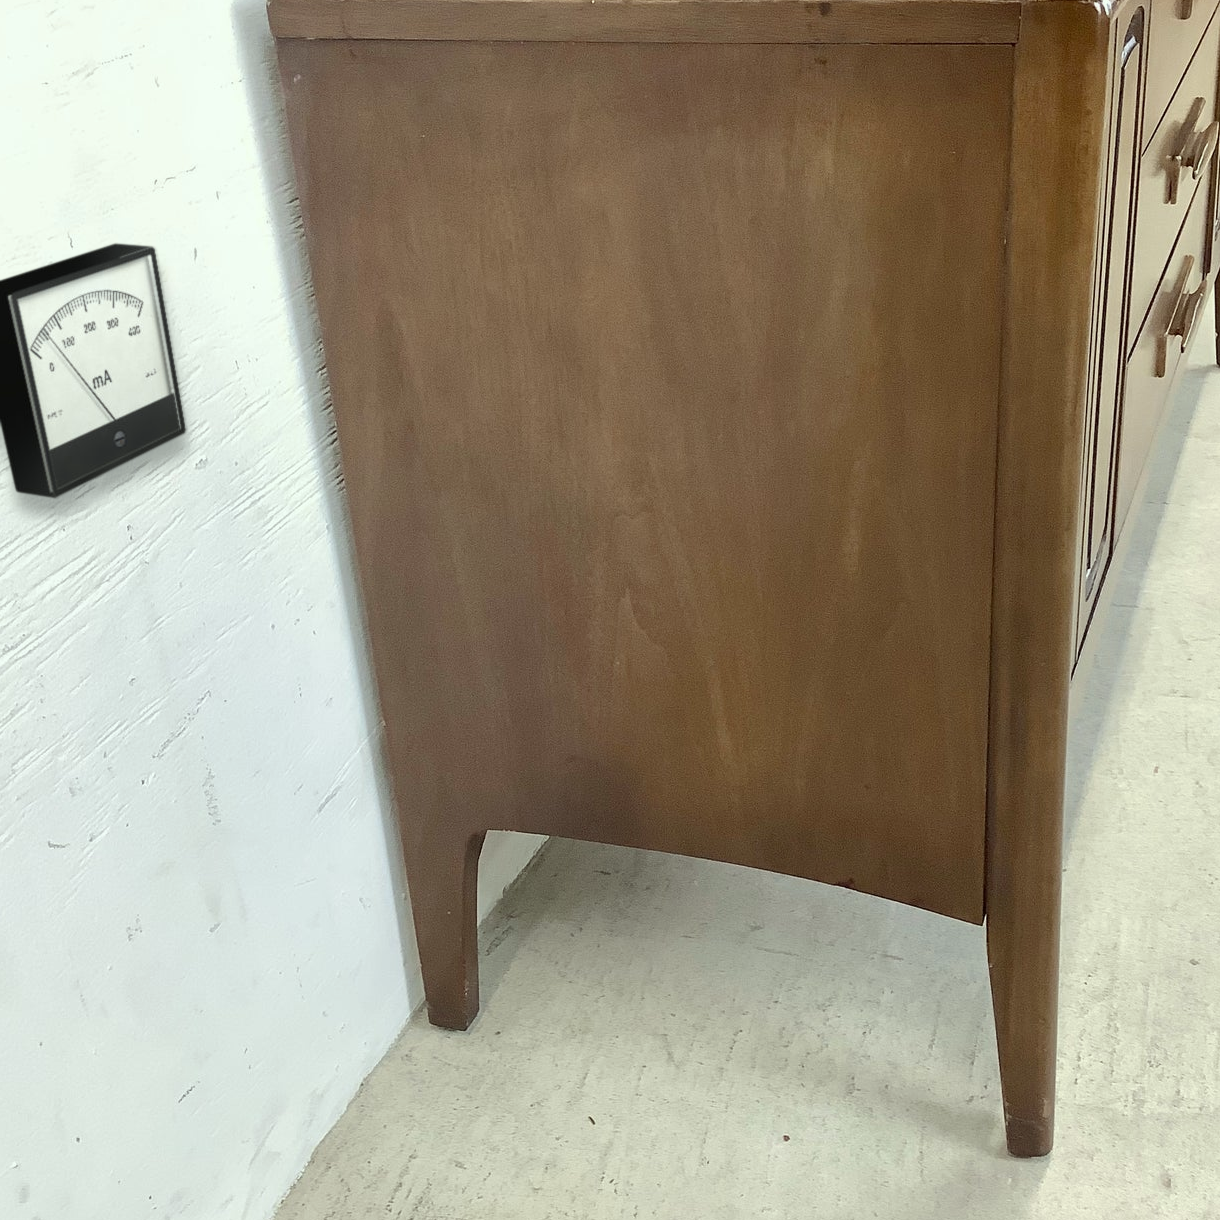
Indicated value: 50 mA
